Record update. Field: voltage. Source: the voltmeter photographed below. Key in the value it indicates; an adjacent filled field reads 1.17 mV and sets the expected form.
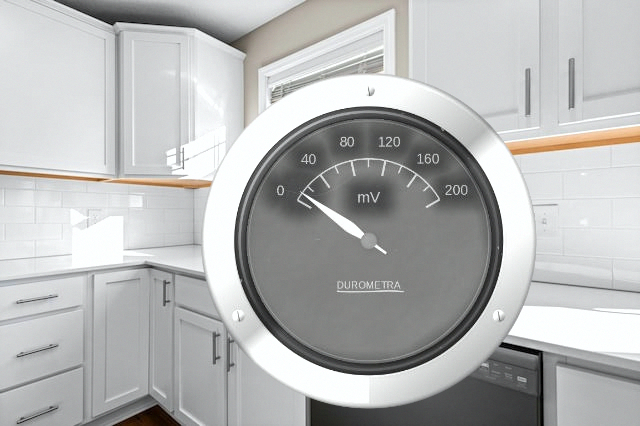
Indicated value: 10 mV
